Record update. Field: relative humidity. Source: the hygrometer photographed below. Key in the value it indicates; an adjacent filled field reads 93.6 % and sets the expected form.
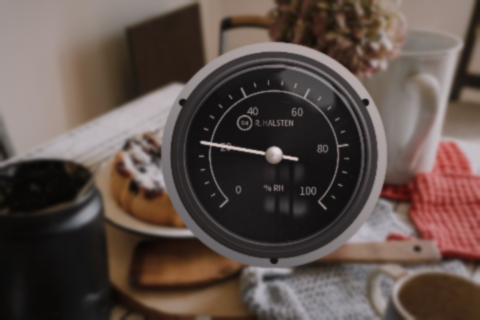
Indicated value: 20 %
